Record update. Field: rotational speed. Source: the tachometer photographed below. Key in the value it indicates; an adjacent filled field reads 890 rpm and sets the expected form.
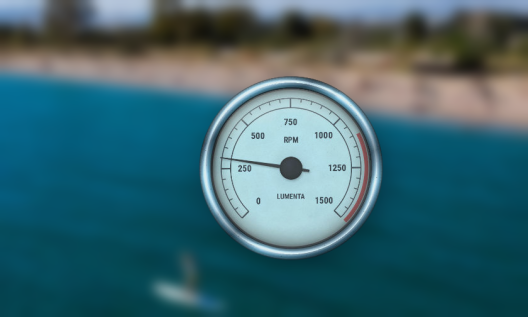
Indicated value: 300 rpm
